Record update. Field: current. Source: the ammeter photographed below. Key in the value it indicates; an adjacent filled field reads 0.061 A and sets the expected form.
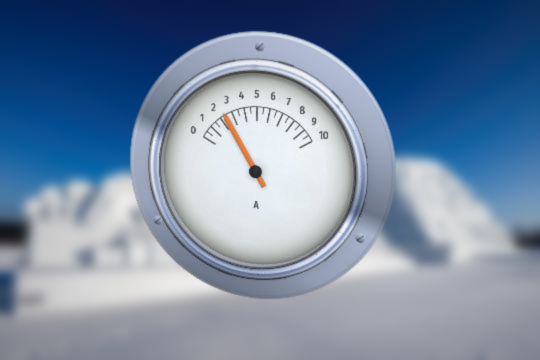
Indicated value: 2.5 A
